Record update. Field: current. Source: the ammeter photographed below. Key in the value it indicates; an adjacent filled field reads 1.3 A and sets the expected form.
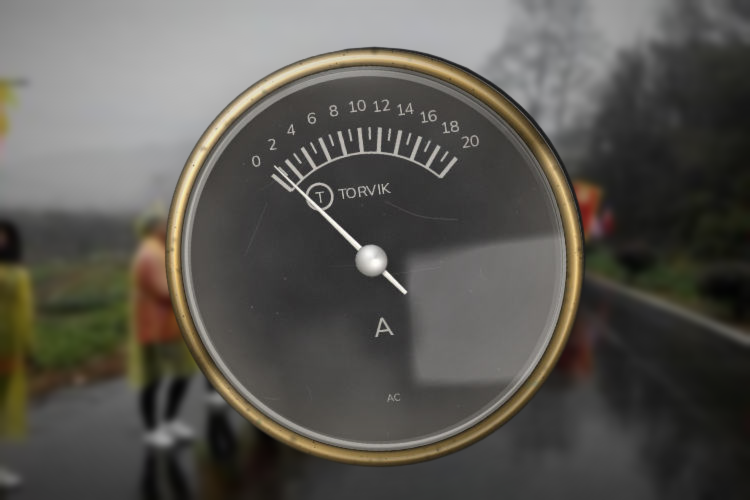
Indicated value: 1 A
